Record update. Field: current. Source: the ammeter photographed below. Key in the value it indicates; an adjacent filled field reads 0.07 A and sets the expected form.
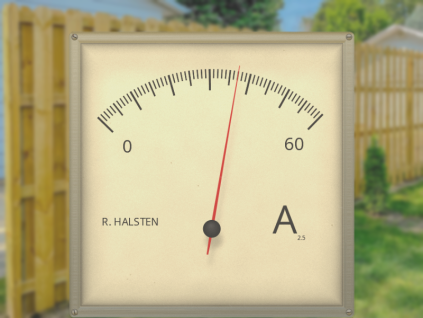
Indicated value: 37 A
